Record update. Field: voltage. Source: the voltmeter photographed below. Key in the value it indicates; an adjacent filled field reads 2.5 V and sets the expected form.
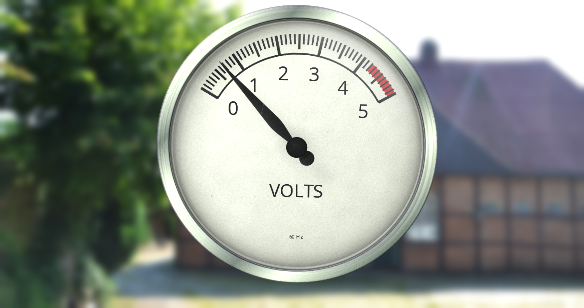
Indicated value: 0.7 V
